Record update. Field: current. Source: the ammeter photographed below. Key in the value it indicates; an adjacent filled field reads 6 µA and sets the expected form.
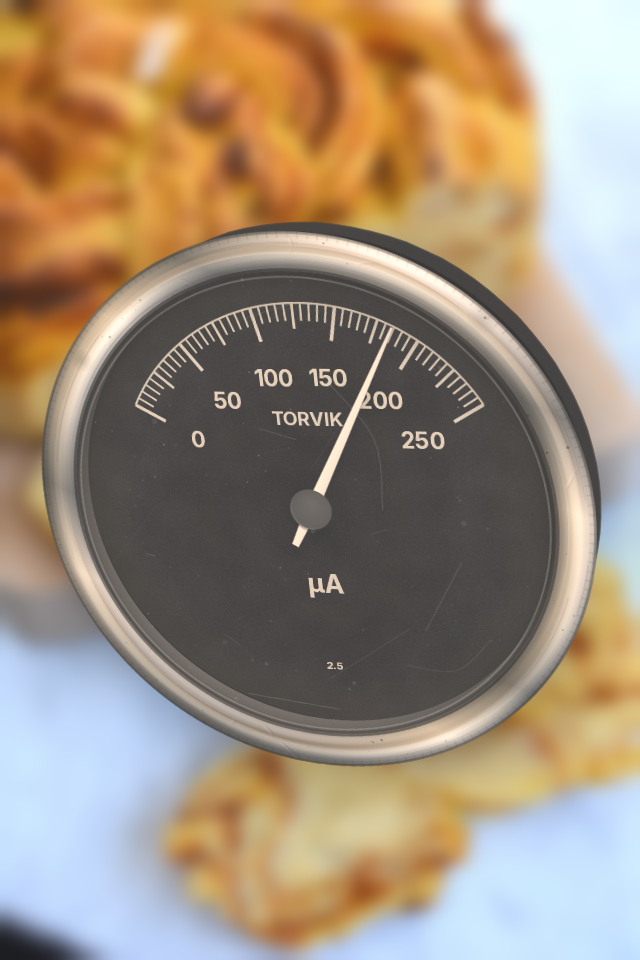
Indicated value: 185 µA
